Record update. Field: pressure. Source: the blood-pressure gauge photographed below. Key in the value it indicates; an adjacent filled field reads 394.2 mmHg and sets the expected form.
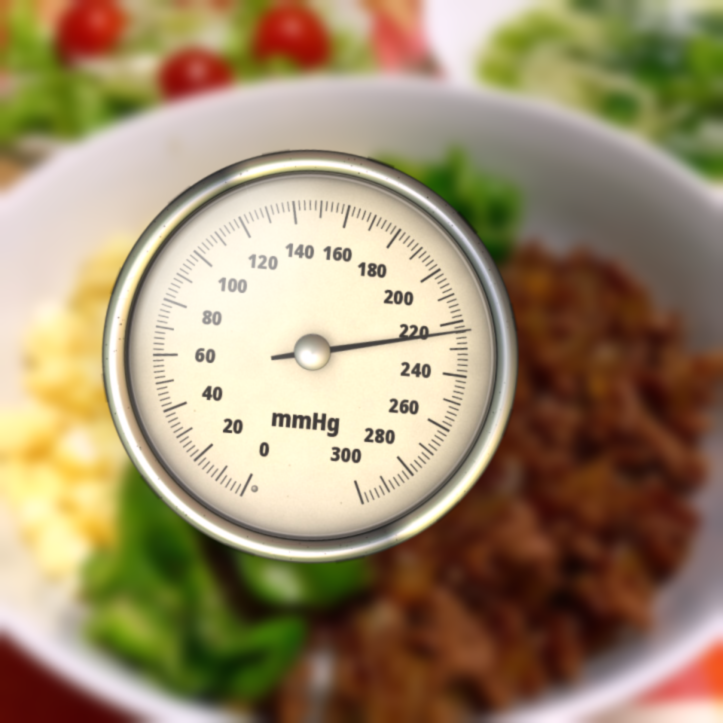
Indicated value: 224 mmHg
